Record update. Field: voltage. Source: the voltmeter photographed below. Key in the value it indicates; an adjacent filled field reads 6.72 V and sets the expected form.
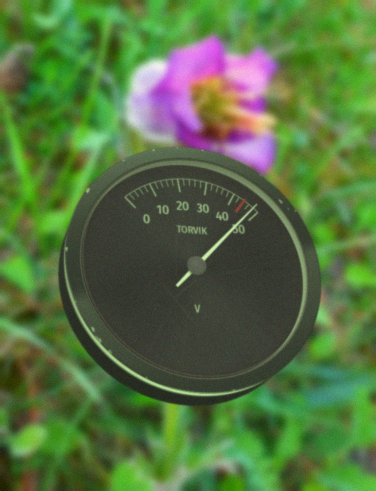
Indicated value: 48 V
